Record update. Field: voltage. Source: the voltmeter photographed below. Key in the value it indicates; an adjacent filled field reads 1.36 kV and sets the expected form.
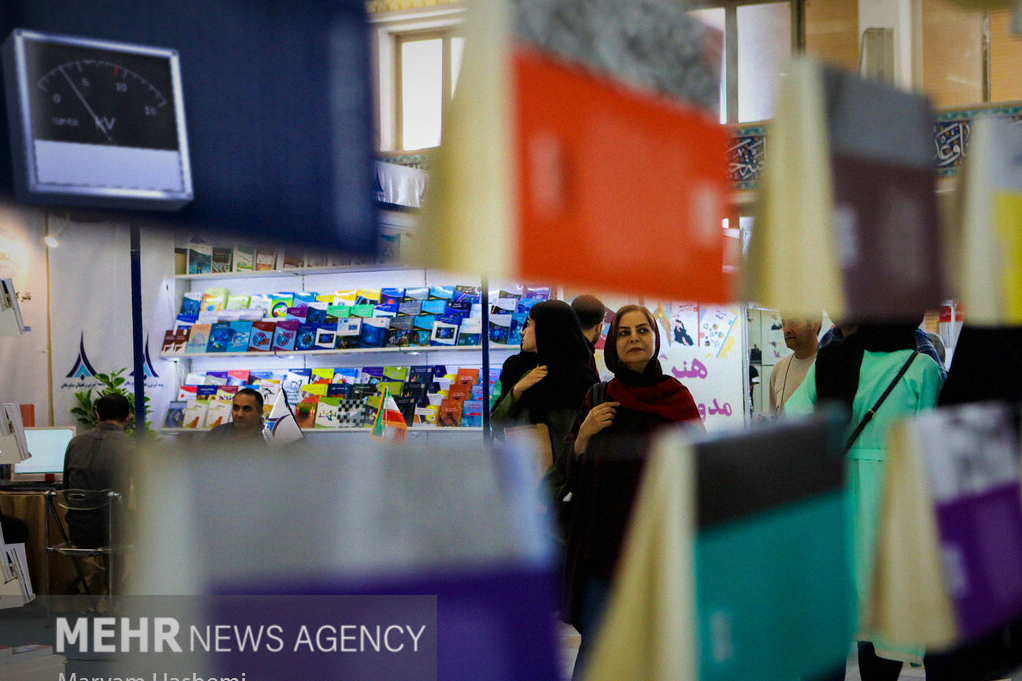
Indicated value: 3 kV
